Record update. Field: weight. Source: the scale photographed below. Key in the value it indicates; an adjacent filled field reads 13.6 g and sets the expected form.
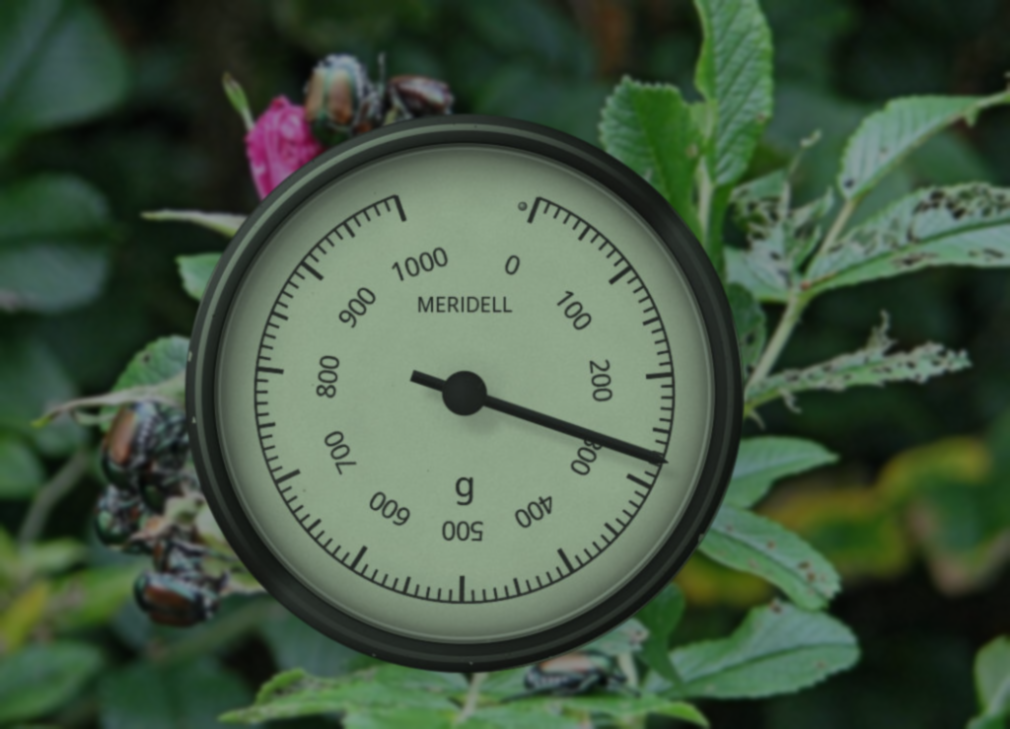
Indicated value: 275 g
